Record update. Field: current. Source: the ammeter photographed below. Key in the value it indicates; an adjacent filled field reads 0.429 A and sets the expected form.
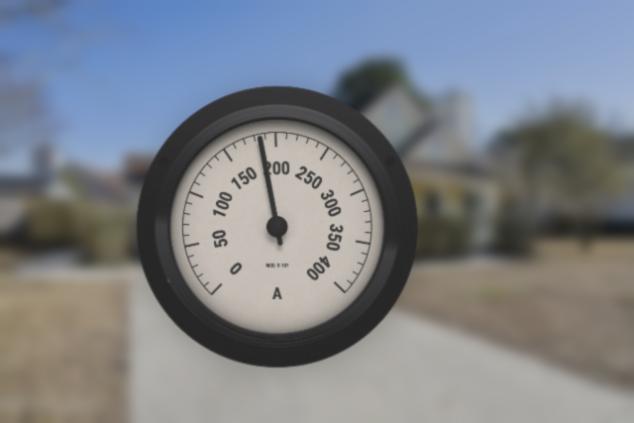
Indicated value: 185 A
